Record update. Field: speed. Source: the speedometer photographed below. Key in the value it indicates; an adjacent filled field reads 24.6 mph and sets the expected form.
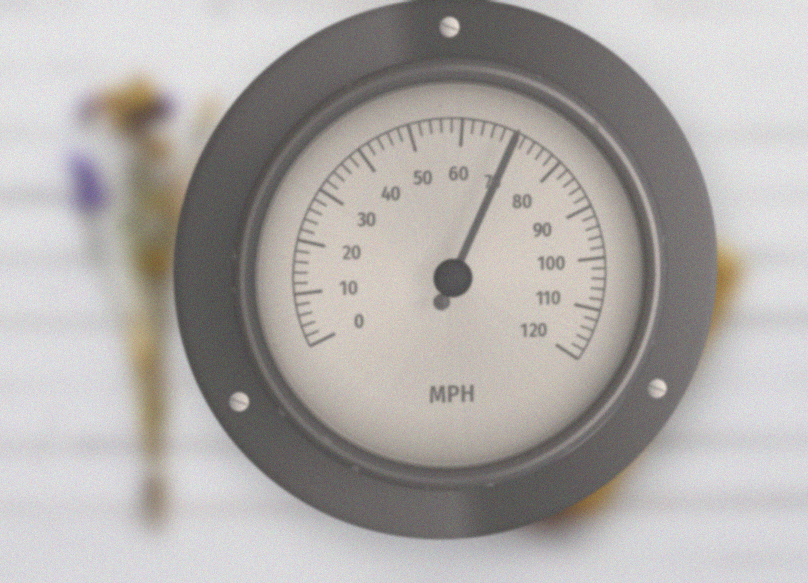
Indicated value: 70 mph
